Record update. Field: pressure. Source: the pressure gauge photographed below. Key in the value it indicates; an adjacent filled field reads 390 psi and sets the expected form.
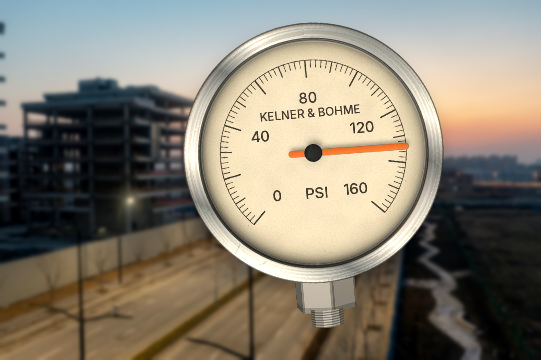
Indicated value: 134 psi
